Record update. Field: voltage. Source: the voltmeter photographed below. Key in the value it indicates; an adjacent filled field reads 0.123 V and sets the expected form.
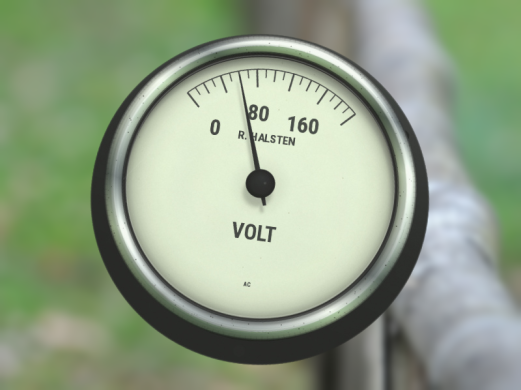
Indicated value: 60 V
